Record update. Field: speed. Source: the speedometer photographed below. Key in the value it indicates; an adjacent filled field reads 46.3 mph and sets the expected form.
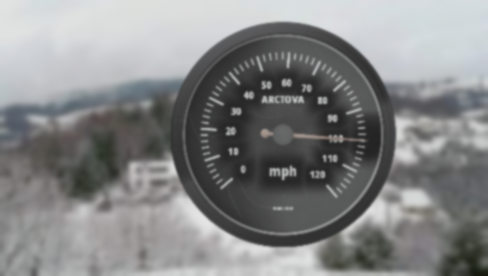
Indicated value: 100 mph
